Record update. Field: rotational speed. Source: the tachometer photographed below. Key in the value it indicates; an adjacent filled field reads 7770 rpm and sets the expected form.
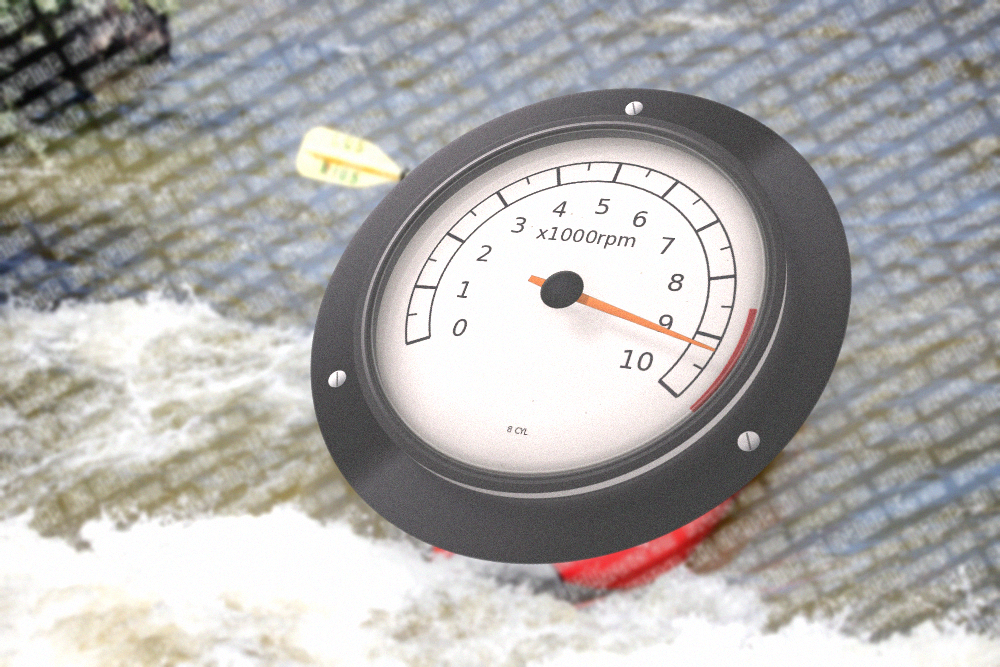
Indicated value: 9250 rpm
